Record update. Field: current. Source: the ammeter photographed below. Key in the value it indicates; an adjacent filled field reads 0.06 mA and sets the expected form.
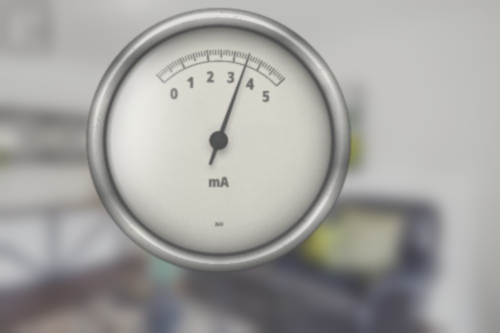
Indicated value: 3.5 mA
